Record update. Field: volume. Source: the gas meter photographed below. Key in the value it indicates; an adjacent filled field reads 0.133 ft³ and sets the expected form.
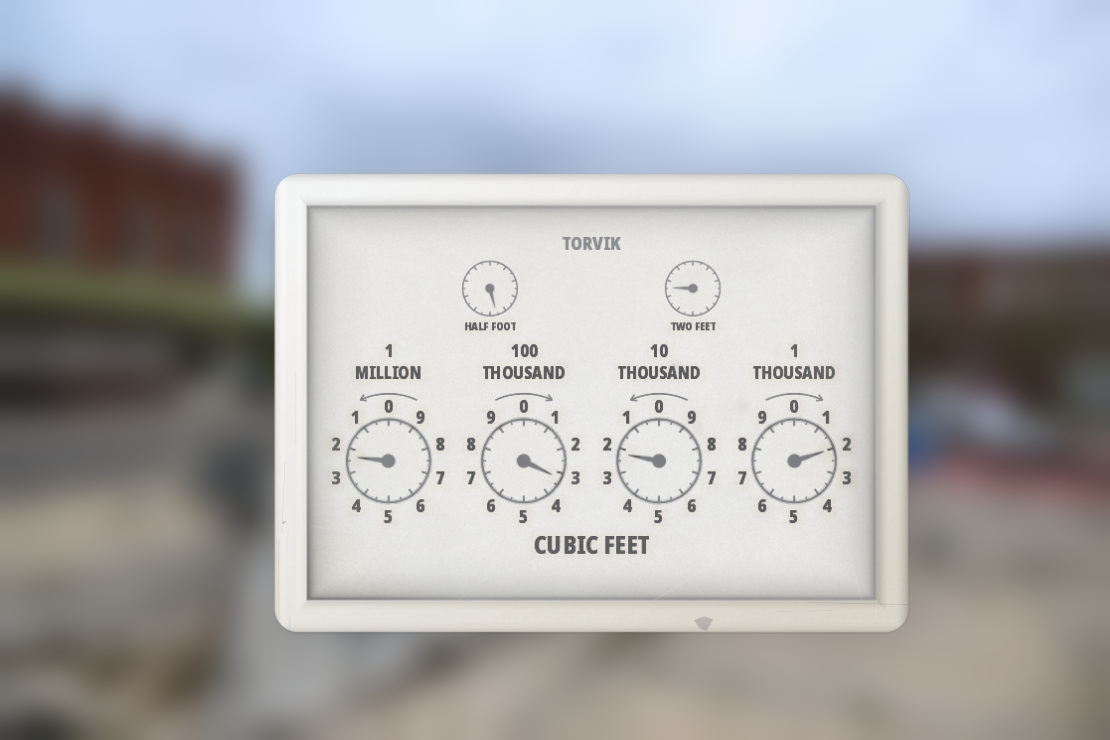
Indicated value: 232200 ft³
